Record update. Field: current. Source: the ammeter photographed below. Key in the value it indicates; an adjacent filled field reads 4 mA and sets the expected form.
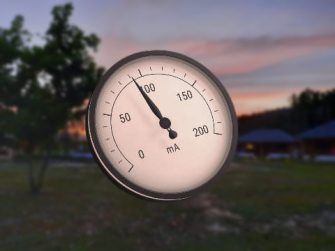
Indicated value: 90 mA
